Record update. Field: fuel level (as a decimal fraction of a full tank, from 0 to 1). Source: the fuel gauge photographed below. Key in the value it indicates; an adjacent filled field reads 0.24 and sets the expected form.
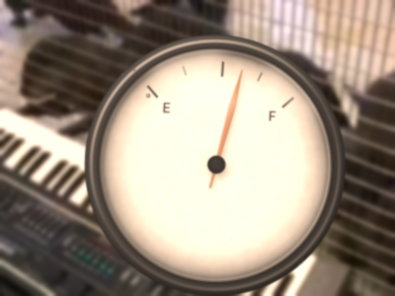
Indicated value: 0.625
